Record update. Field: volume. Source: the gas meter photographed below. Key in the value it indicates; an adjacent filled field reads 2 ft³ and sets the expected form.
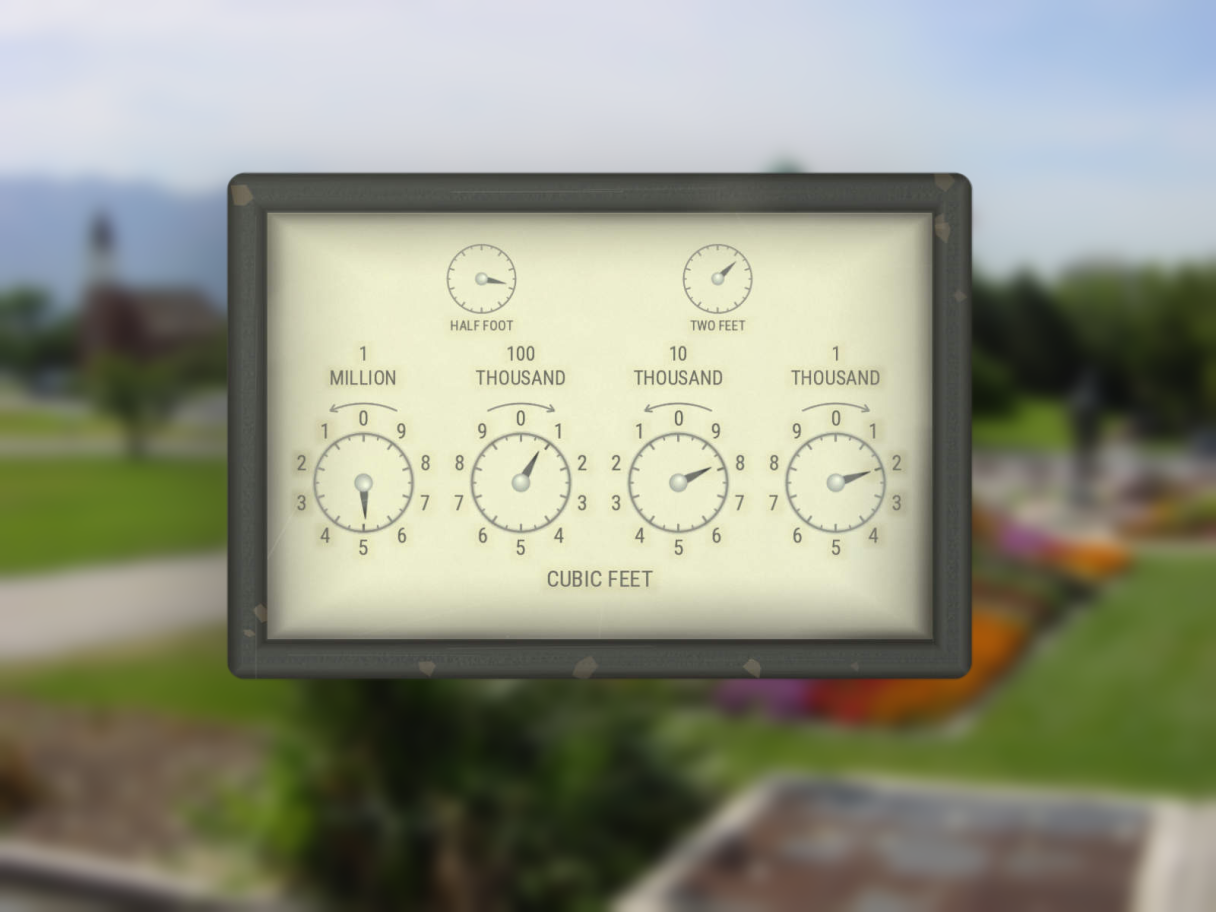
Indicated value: 508200 ft³
